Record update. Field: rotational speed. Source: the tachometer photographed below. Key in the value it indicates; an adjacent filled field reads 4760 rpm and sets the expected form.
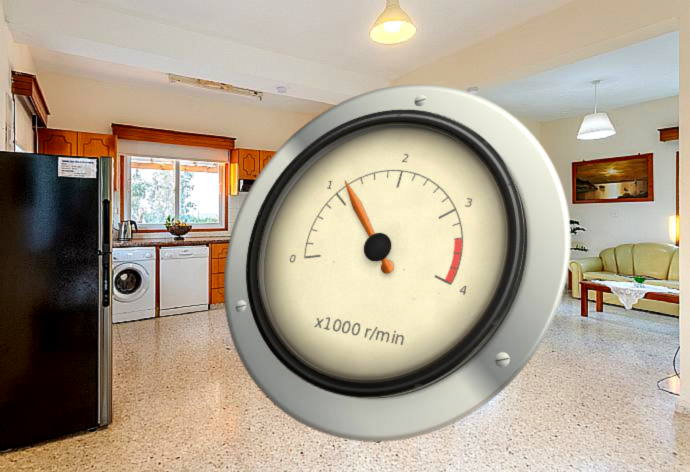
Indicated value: 1200 rpm
